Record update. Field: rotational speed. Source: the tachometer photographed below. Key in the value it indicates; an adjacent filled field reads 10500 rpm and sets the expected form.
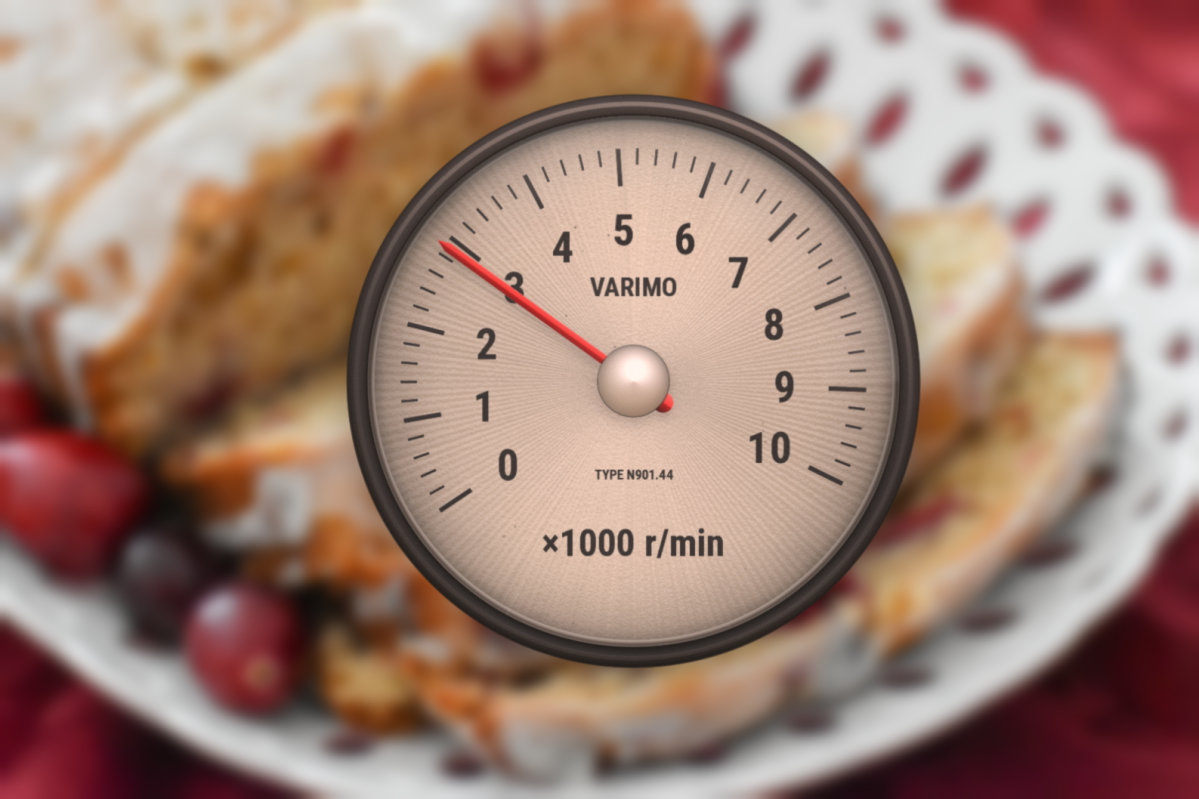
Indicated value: 2900 rpm
